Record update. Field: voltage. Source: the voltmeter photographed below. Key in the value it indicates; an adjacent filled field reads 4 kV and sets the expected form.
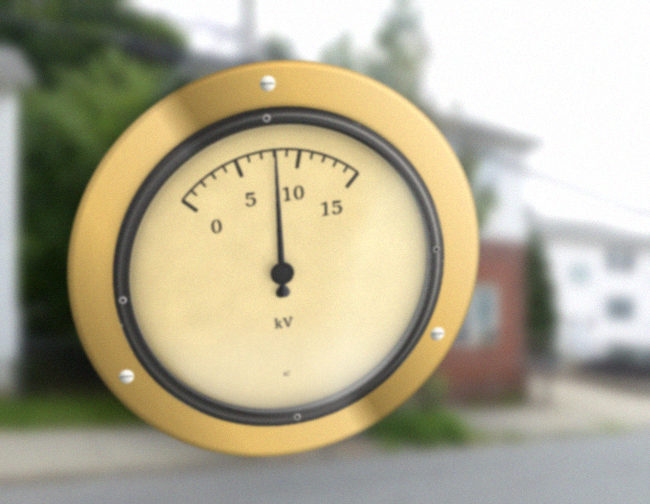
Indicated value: 8 kV
